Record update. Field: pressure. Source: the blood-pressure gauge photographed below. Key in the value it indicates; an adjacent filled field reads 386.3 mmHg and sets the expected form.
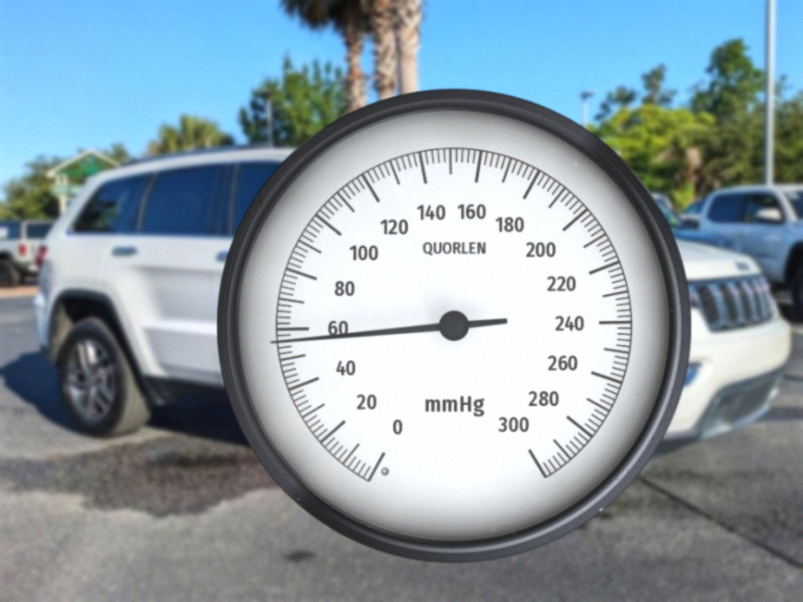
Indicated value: 56 mmHg
